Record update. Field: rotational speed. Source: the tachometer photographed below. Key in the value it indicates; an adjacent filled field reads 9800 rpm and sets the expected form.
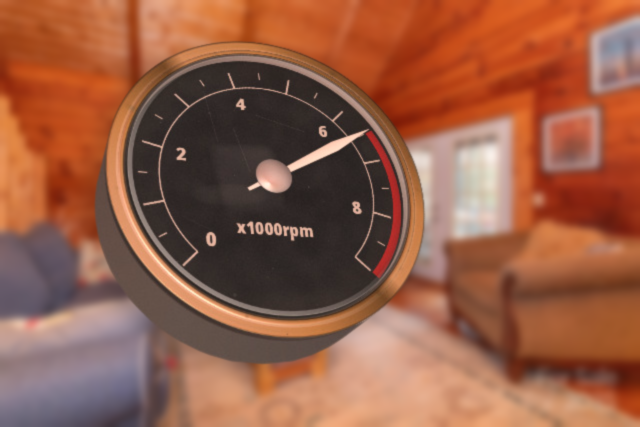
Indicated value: 6500 rpm
